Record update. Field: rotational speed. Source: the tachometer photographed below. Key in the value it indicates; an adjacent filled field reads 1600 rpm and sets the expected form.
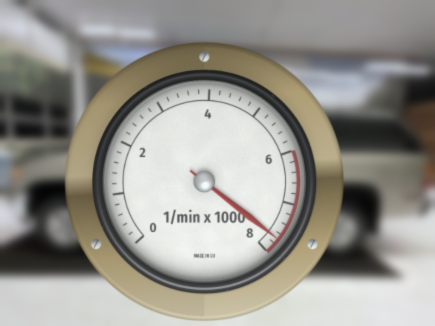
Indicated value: 7700 rpm
